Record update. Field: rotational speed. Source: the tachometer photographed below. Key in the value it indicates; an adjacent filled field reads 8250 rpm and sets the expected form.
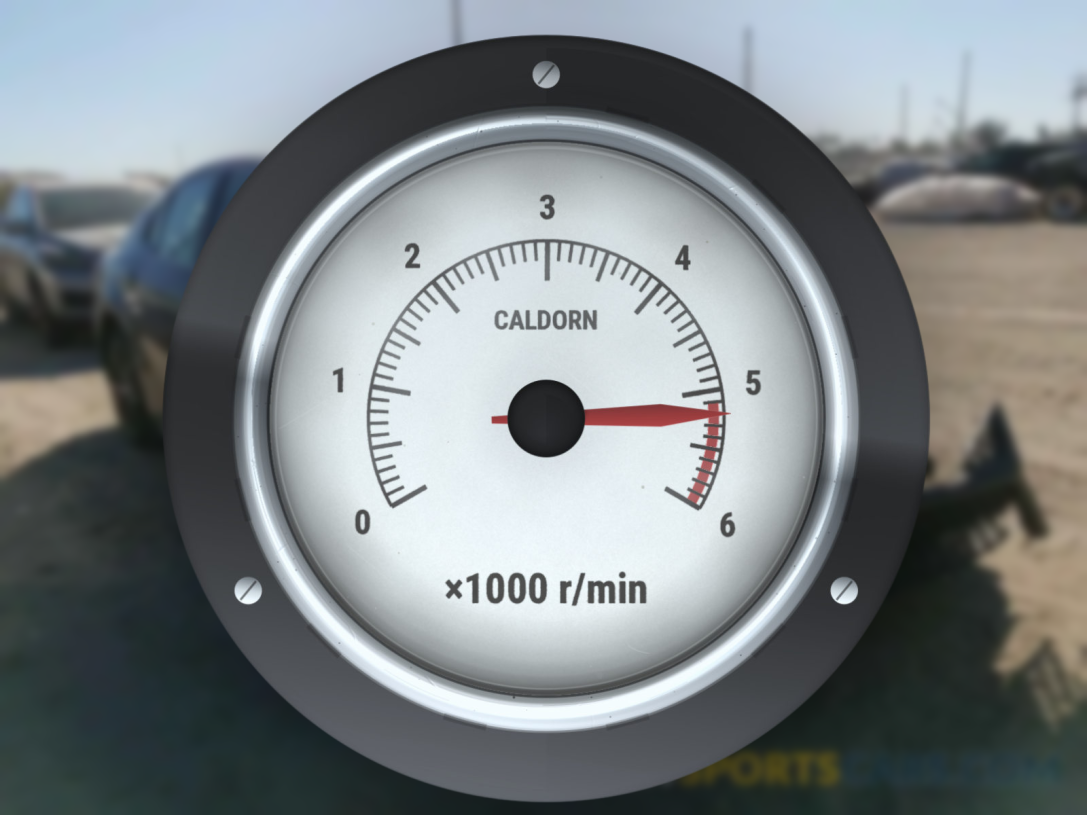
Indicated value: 5200 rpm
